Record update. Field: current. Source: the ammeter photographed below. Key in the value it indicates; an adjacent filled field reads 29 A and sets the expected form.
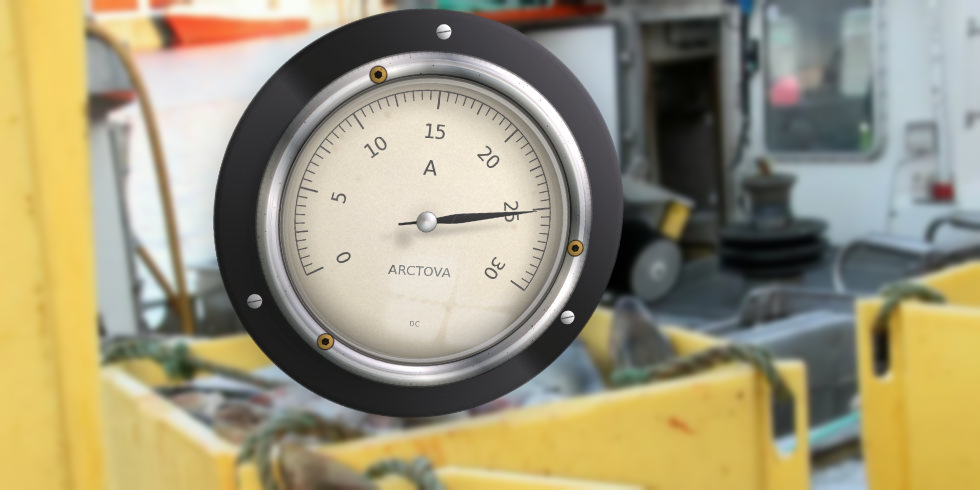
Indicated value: 25 A
